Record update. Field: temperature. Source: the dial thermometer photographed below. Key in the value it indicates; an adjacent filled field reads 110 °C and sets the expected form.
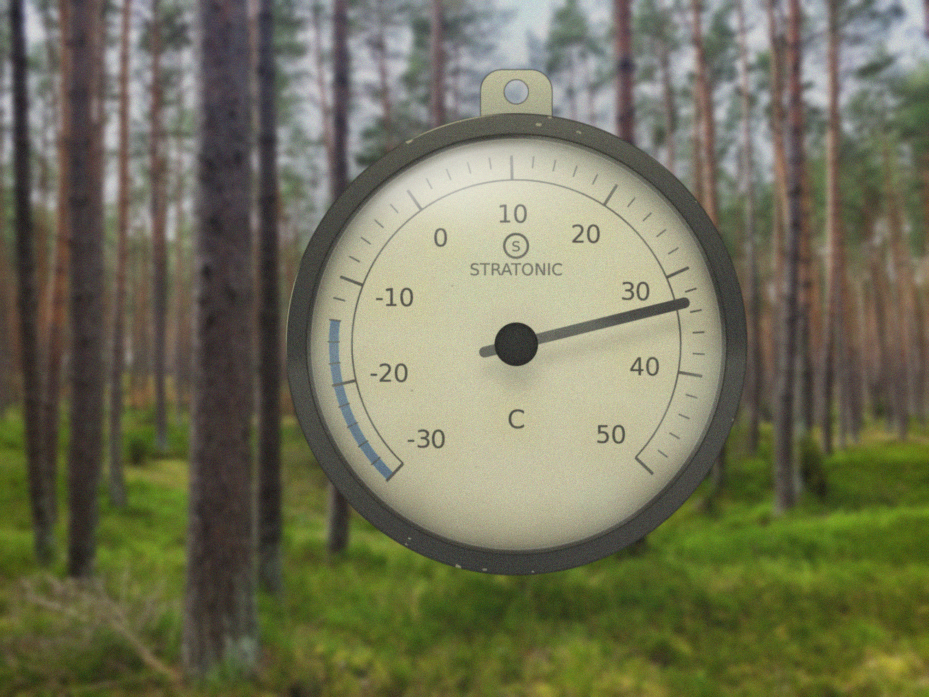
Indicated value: 33 °C
